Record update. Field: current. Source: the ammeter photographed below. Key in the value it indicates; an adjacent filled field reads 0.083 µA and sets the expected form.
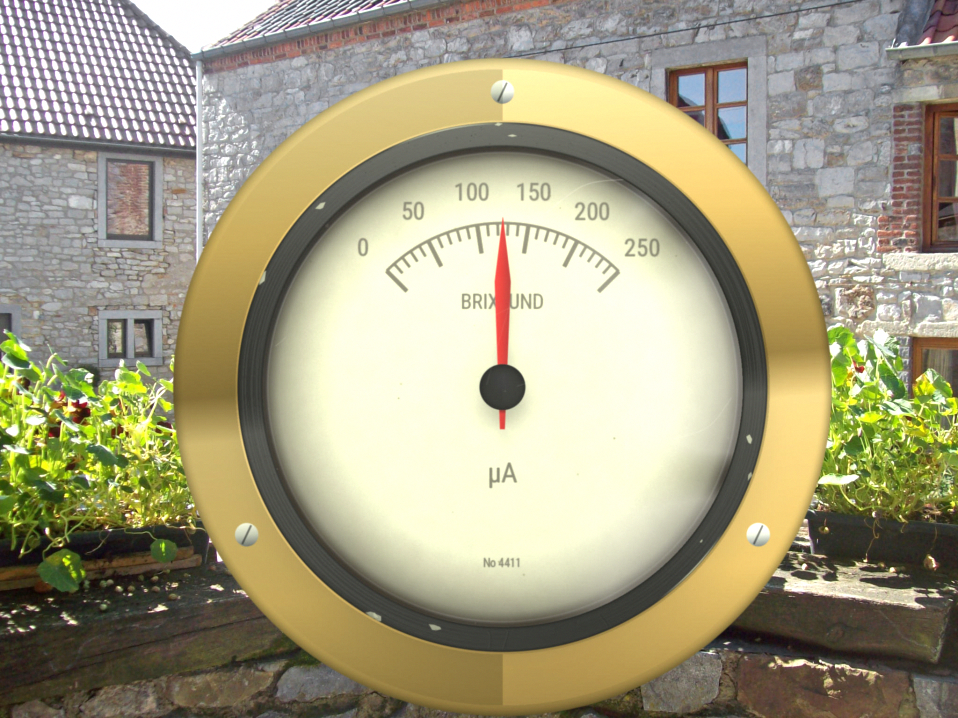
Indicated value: 125 µA
